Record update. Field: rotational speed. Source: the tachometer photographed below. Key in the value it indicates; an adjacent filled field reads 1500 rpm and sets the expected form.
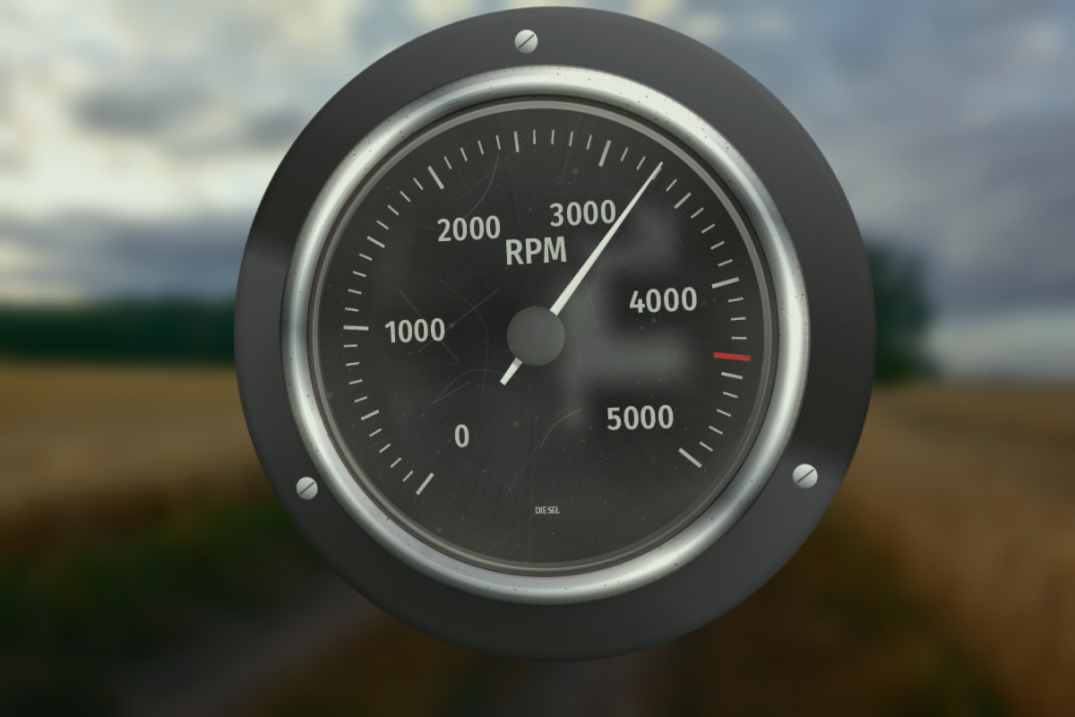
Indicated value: 3300 rpm
